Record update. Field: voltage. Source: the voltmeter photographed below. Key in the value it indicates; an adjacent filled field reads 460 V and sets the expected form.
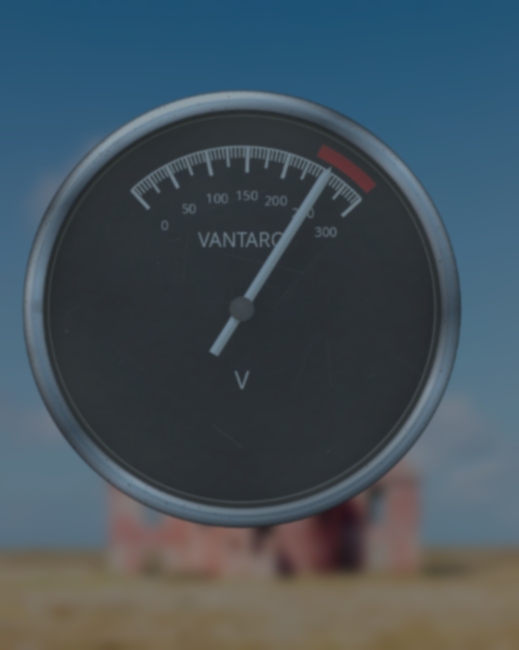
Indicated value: 250 V
